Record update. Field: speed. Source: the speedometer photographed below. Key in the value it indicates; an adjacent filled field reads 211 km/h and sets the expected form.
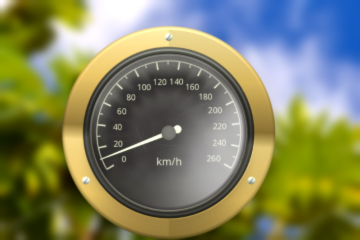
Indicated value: 10 km/h
